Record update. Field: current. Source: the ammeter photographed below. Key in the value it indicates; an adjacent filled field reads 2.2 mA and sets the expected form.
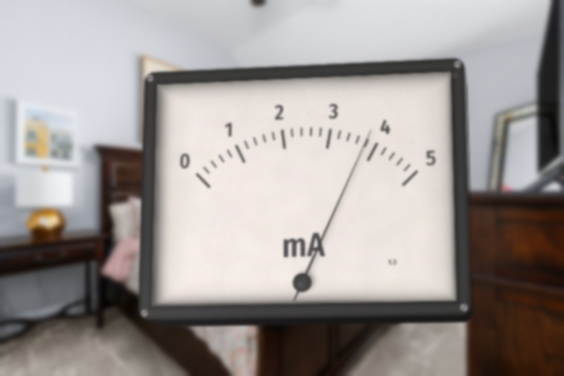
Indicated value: 3.8 mA
